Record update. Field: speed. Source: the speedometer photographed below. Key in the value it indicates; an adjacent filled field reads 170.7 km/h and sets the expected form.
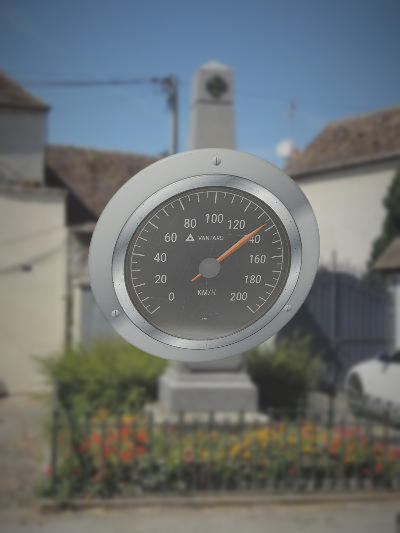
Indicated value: 135 km/h
